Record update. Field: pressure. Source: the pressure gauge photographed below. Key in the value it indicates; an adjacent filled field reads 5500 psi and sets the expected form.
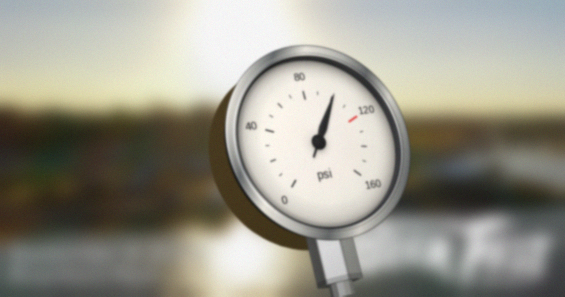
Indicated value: 100 psi
